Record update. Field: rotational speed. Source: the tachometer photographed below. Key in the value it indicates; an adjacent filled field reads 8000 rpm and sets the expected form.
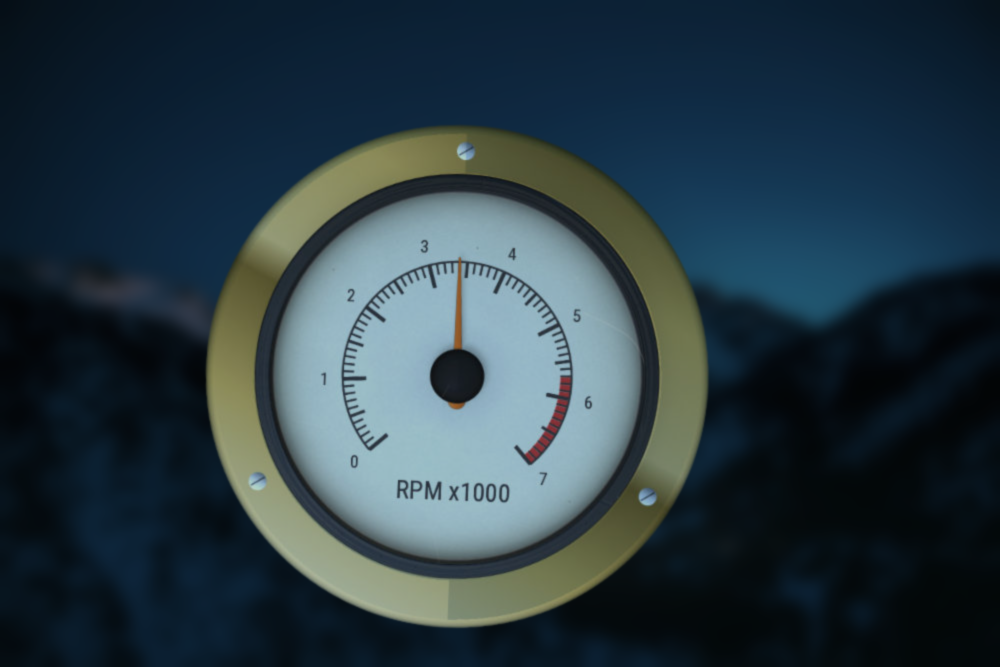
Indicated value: 3400 rpm
